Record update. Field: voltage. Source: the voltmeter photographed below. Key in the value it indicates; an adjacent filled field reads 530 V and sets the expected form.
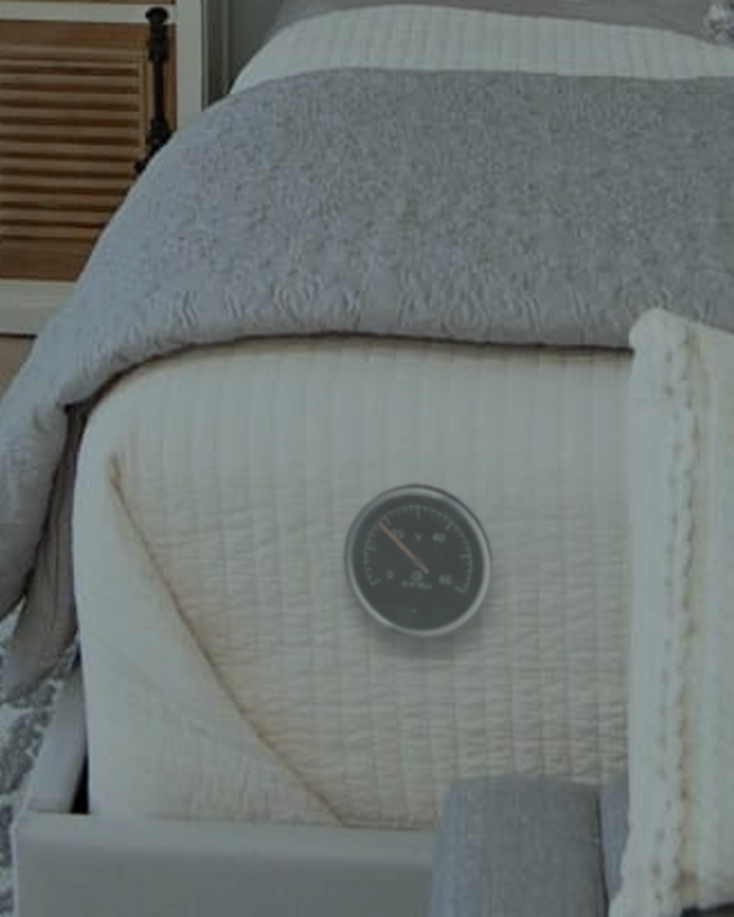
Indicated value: 18 V
